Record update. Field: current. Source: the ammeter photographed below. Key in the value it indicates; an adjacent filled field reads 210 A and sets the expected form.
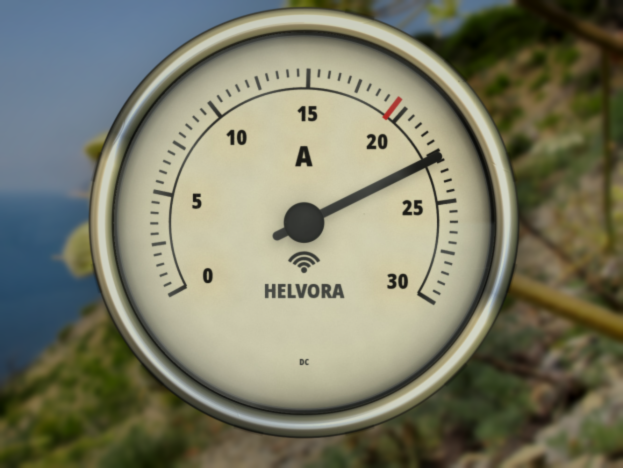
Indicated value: 22.75 A
